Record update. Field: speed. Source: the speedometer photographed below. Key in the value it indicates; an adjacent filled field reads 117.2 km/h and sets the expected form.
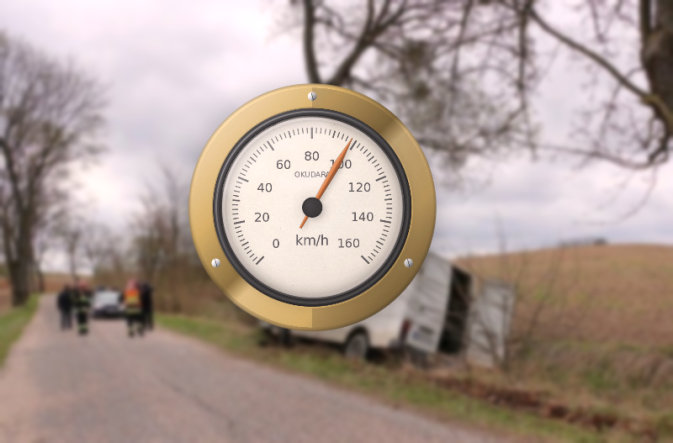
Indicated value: 98 km/h
